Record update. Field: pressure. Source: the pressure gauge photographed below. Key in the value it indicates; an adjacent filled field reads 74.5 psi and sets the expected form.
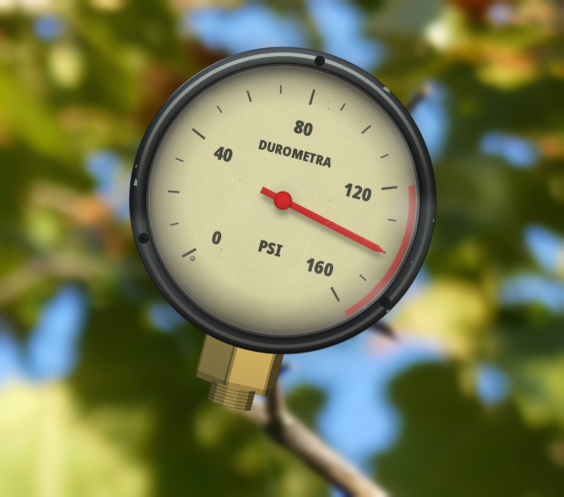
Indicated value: 140 psi
